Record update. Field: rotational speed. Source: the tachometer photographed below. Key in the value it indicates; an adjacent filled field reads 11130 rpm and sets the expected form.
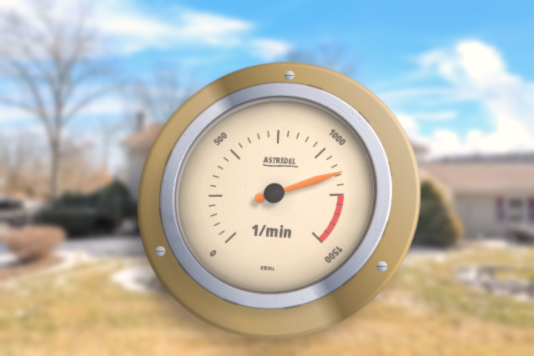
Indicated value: 1150 rpm
